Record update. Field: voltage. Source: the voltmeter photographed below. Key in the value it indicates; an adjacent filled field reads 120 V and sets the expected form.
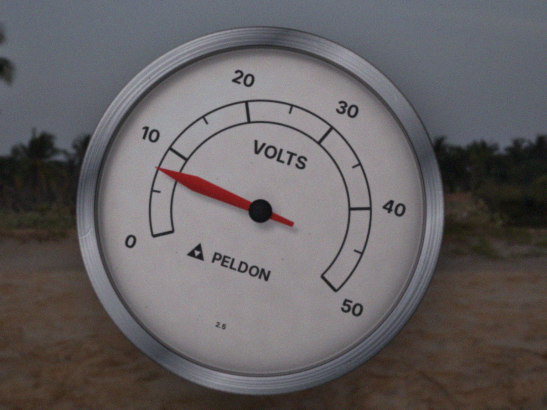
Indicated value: 7.5 V
